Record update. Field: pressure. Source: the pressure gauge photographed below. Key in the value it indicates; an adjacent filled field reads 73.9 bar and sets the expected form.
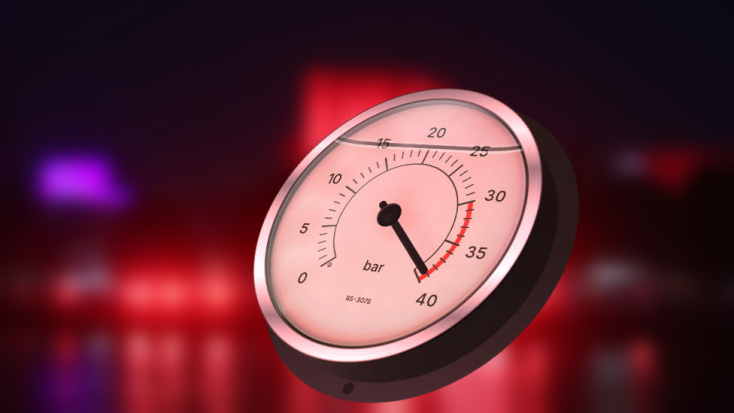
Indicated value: 39 bar
